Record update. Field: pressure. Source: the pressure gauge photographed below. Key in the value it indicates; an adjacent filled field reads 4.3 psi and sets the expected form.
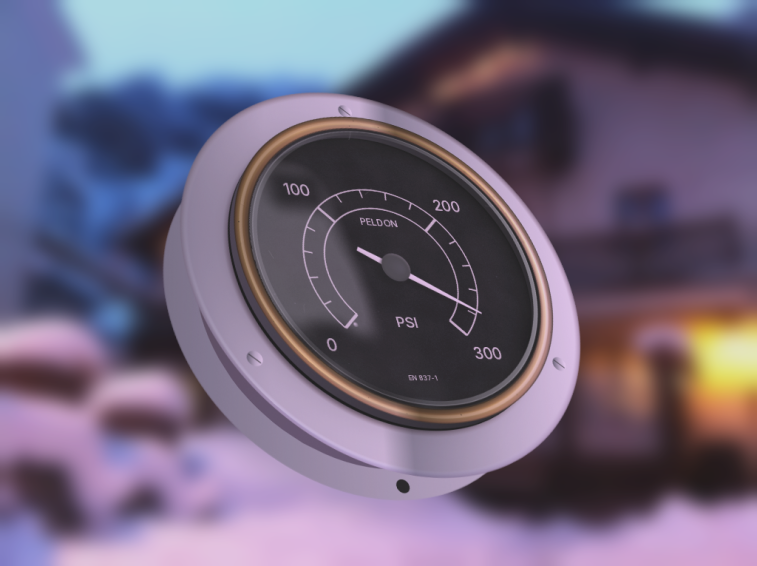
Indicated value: 280 psi
